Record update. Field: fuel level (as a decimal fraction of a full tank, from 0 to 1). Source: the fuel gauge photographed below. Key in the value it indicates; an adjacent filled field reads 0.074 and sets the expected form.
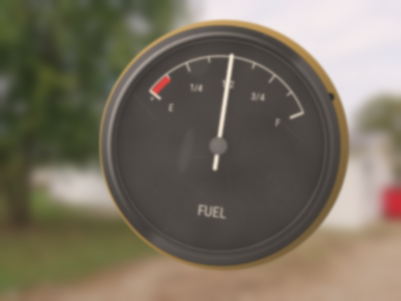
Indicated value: 0.5
